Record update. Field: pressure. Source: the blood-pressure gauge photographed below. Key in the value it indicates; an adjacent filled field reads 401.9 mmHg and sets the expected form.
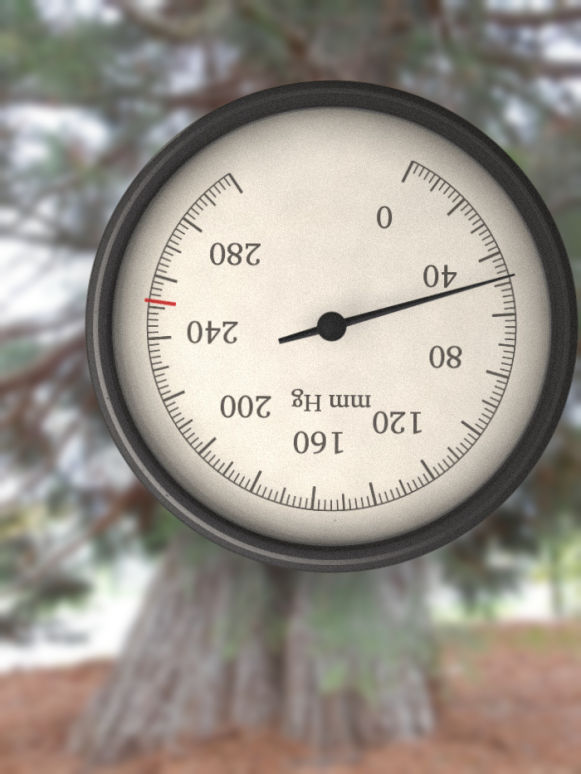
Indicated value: 48 mmHg
